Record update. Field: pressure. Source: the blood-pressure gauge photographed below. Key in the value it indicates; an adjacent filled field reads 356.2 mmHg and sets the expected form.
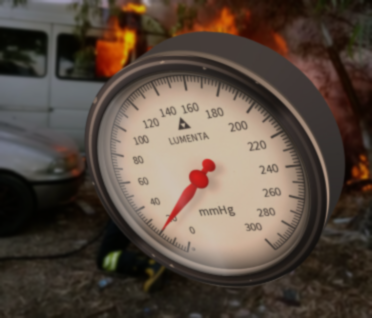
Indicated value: 20 mmHg
